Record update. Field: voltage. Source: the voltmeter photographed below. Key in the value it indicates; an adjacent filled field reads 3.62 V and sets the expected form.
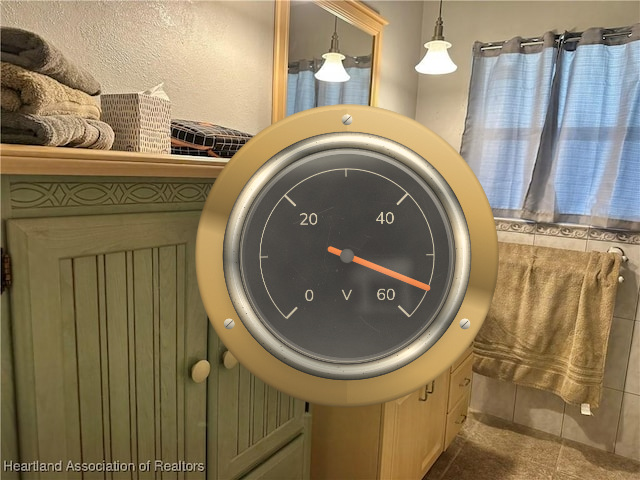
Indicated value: 55 V
